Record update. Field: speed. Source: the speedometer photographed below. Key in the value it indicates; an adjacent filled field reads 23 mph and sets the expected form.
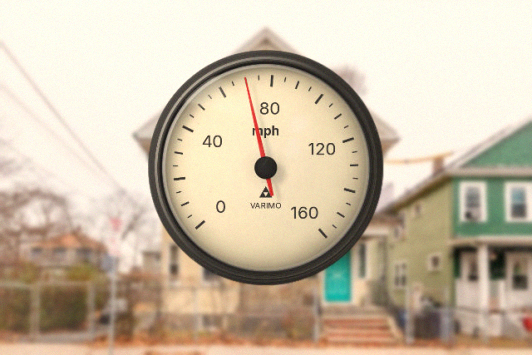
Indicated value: 70 mph
